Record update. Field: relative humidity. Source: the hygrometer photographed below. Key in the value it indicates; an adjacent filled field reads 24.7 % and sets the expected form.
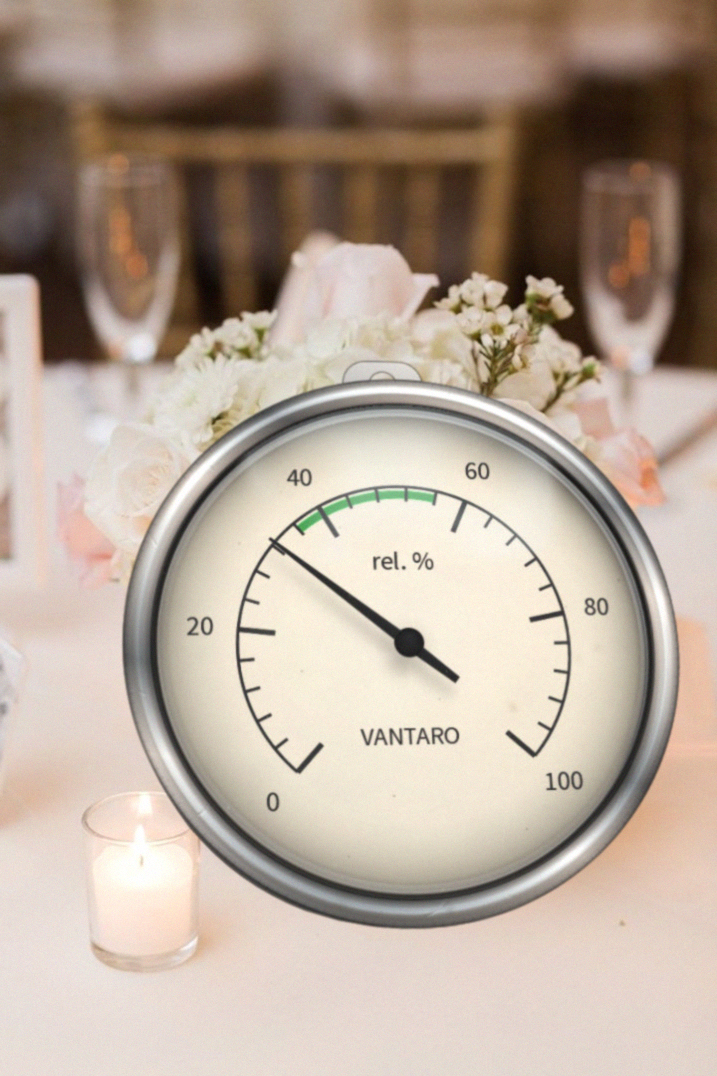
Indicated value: 32 %
